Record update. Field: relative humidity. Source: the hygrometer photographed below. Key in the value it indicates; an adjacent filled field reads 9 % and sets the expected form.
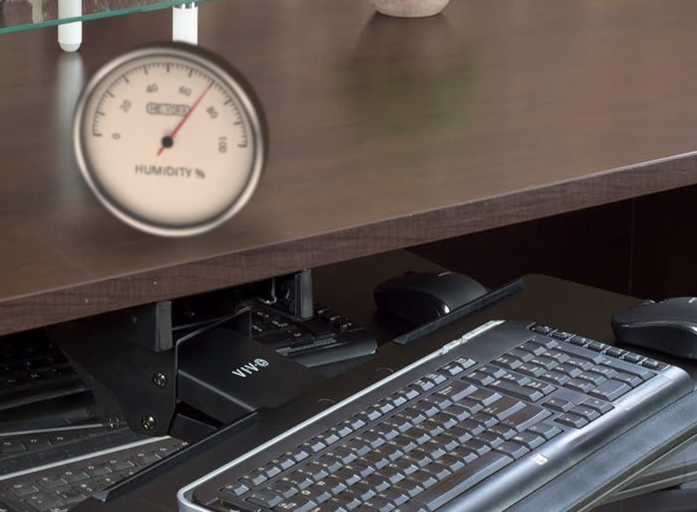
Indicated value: 70 %
